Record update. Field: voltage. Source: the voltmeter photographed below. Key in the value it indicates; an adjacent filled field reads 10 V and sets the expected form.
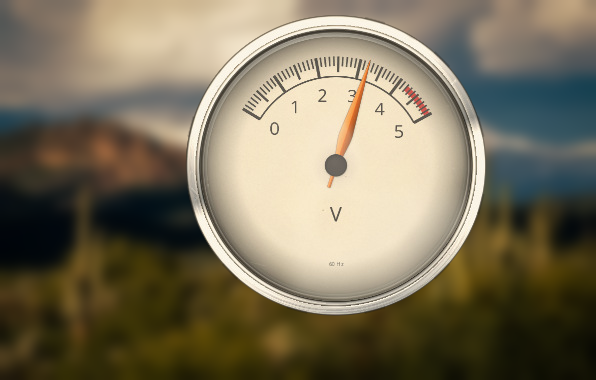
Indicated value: 3.2 V
